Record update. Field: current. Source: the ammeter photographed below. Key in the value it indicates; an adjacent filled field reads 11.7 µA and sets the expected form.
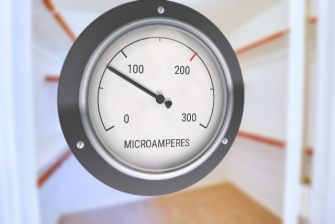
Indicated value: 75 µA
